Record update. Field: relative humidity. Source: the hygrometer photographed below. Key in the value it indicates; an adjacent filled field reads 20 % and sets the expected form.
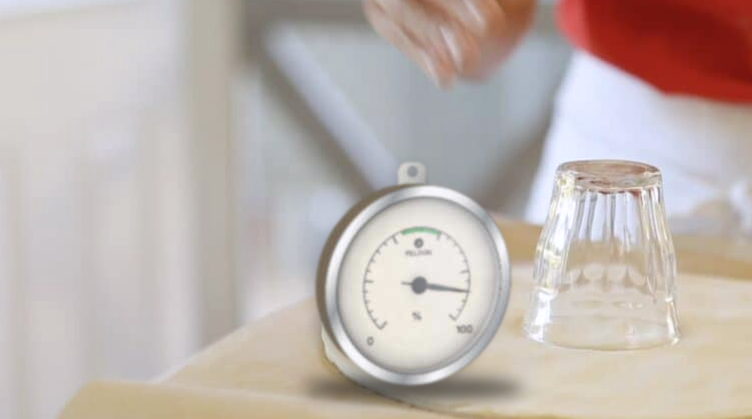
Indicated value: 88 %
